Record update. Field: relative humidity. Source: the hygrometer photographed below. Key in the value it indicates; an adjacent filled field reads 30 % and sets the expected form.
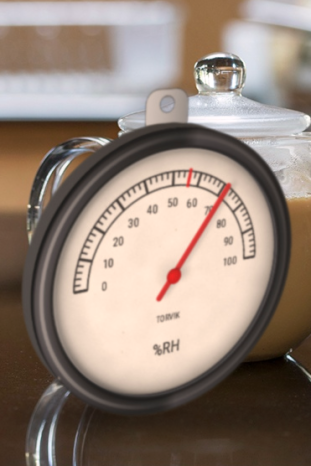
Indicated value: 70 %
